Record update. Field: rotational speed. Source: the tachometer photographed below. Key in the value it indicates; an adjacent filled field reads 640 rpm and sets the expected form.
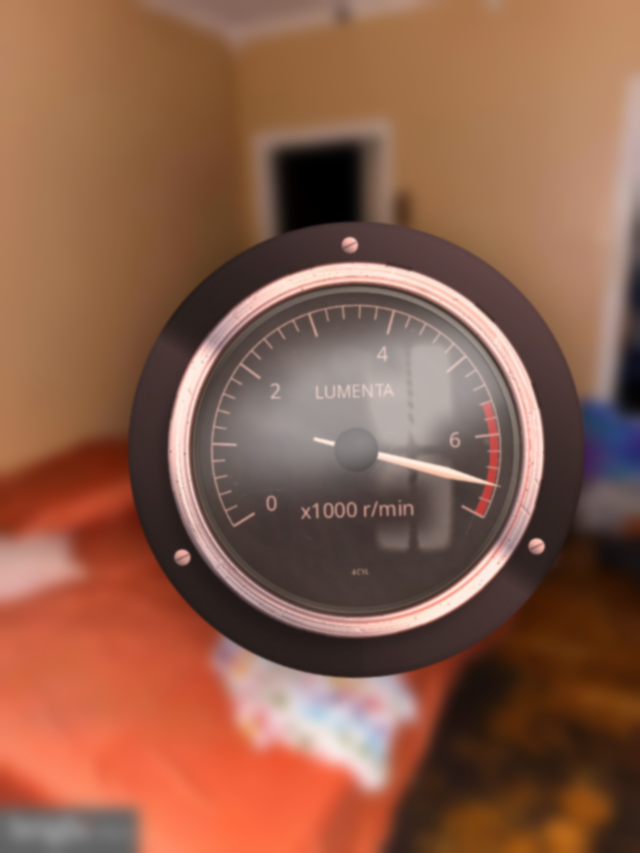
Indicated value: 6600 rpm
